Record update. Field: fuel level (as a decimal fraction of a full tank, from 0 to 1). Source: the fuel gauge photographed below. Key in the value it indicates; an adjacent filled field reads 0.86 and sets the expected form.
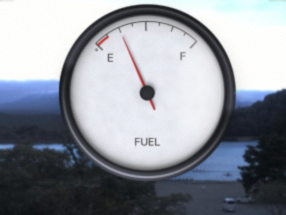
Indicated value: 0.25
